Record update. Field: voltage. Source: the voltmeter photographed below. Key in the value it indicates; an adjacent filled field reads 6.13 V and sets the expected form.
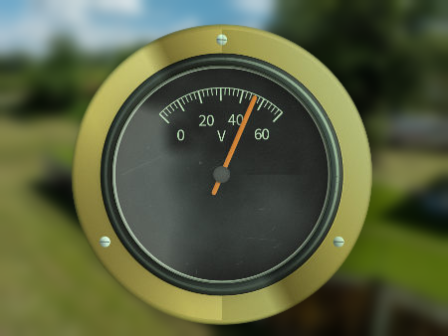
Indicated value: 46 V
